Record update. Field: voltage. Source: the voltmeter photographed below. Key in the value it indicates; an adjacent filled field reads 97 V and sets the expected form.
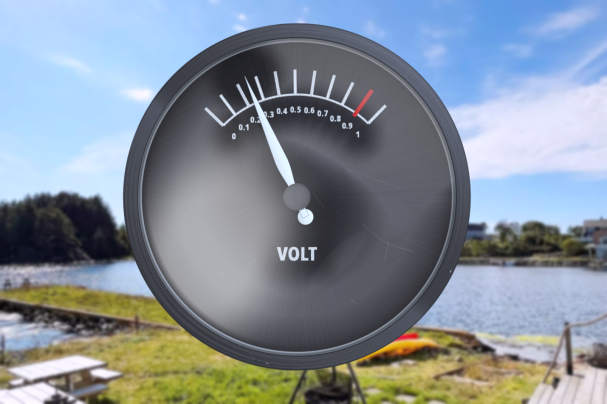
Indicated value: 0.25 V
